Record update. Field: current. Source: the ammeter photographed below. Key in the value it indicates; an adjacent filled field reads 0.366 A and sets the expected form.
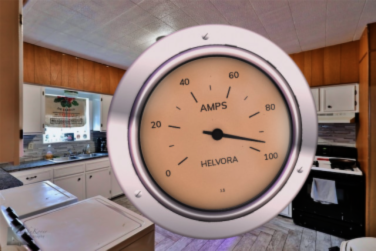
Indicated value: 95 A
